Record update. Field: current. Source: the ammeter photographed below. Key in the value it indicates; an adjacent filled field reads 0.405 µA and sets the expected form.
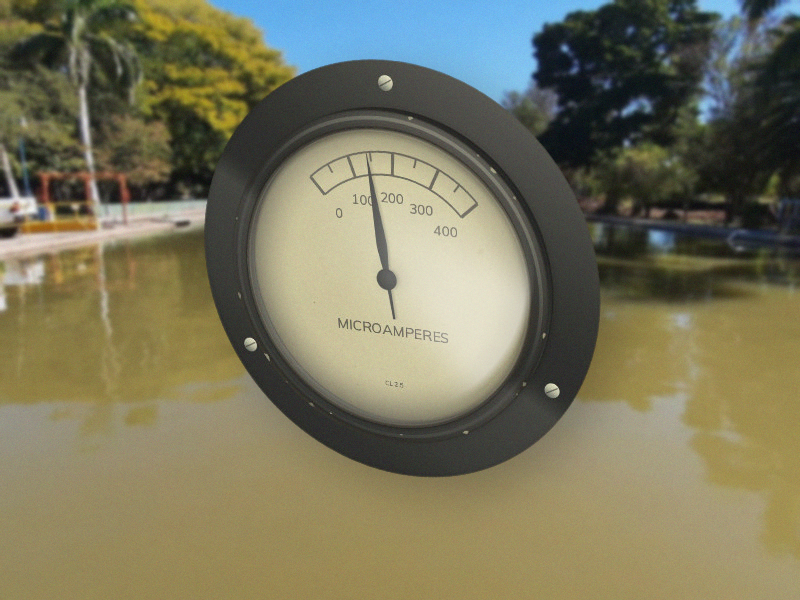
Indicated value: 150 µA
